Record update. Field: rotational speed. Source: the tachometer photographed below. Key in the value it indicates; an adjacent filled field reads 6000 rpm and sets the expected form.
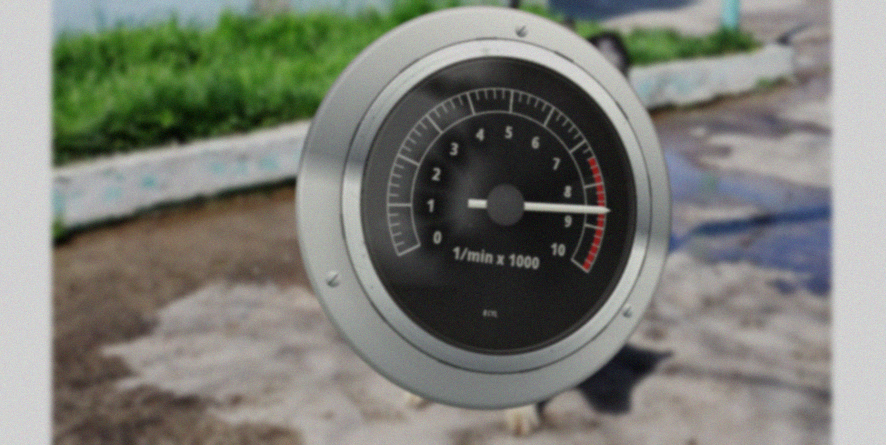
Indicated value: 8600 rpm
